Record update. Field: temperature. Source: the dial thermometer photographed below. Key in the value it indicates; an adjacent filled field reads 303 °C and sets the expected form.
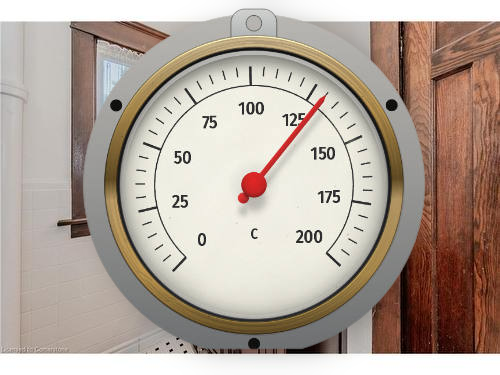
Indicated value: 130 °C
